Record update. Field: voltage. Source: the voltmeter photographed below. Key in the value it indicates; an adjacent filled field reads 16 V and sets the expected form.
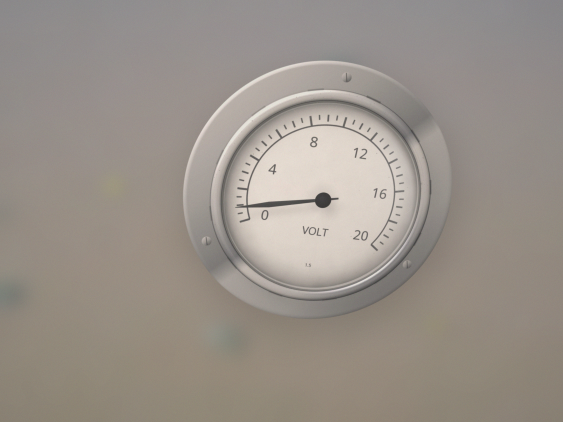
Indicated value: 1 V
